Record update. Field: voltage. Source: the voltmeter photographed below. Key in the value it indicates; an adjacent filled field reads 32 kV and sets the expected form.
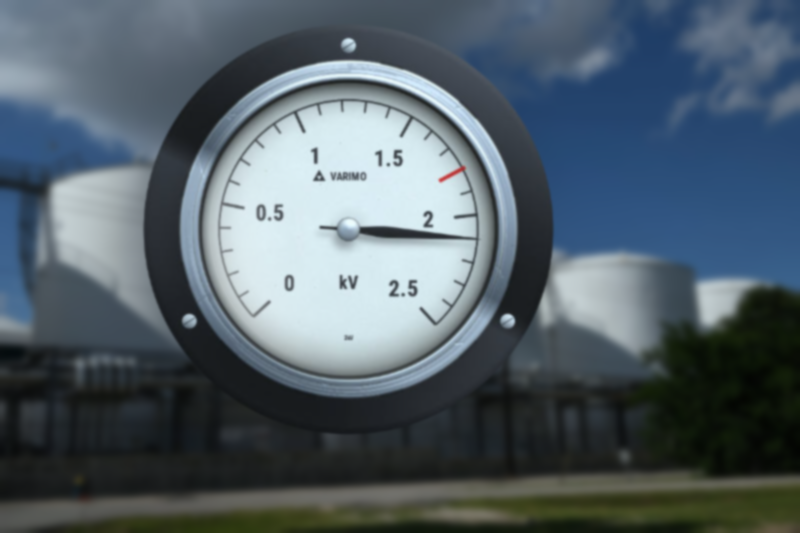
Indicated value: 2.1 kV
